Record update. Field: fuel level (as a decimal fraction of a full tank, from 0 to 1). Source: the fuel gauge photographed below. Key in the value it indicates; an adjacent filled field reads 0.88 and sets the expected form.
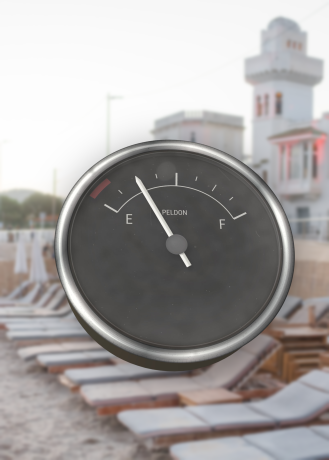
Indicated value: 0.25
